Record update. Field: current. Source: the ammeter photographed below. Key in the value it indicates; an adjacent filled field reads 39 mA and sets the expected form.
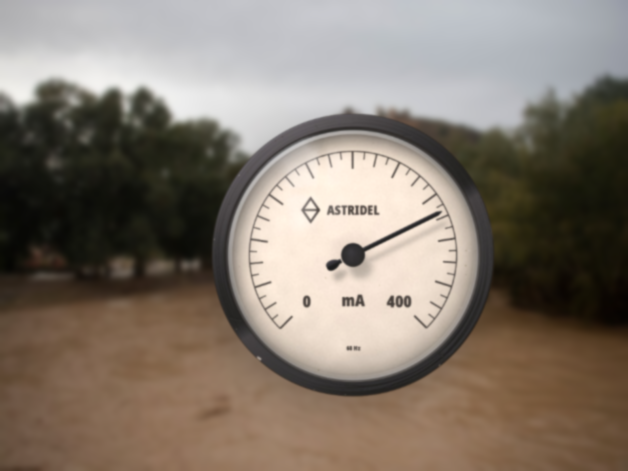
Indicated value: 295 mA
